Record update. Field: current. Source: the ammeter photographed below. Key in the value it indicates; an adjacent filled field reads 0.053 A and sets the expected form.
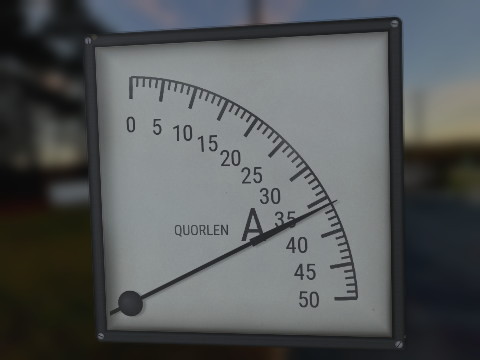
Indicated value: 36 A
